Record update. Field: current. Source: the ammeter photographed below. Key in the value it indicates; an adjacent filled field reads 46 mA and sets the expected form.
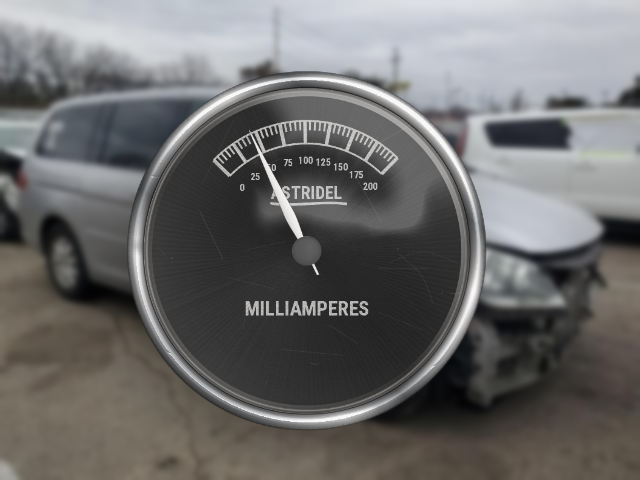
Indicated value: 45 mA
